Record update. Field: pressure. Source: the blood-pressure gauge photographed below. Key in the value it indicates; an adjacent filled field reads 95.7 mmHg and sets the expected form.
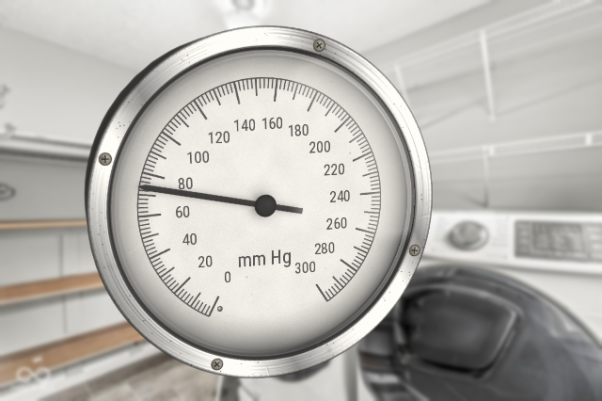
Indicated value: 74 mmHg
